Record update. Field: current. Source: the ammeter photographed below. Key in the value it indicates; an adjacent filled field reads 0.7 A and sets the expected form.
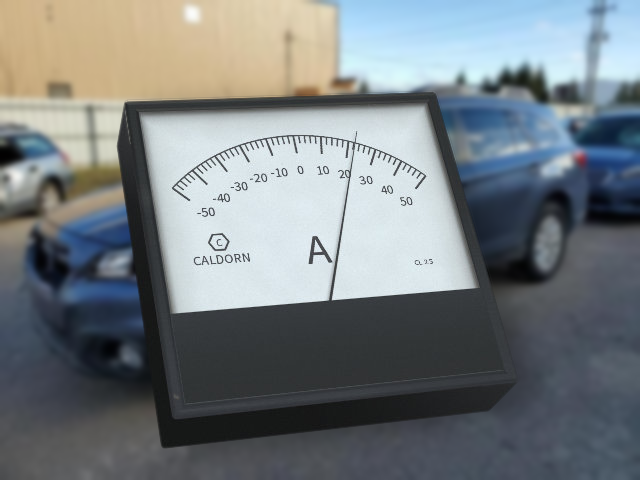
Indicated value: 22 A
